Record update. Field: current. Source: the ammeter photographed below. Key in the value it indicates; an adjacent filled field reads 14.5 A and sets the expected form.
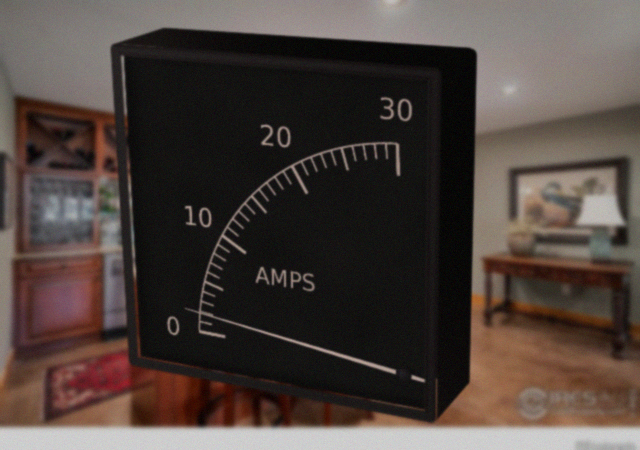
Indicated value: 2 A
